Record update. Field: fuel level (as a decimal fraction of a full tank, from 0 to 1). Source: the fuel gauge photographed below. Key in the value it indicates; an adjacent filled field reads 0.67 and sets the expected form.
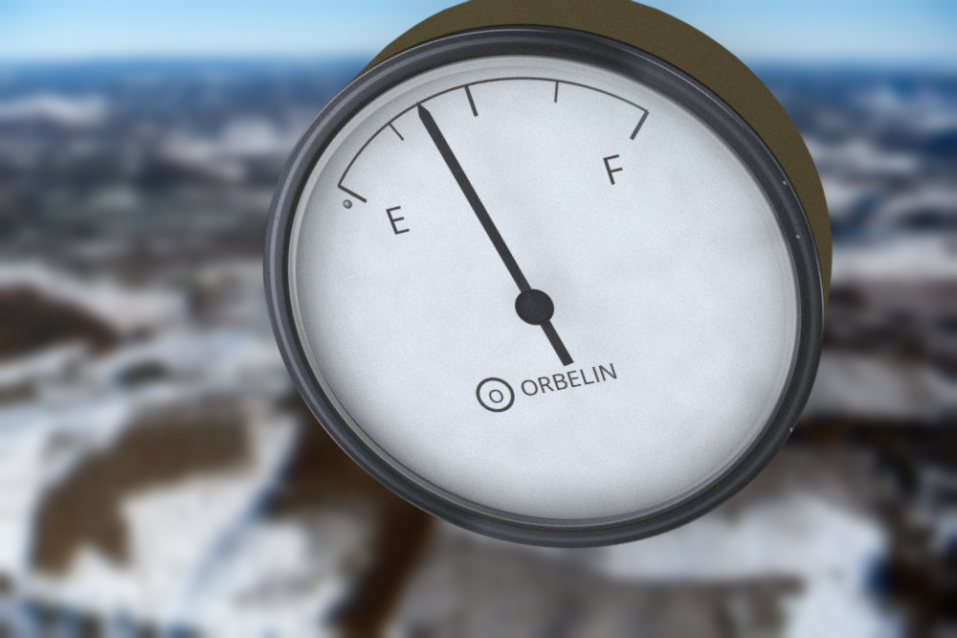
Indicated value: 0.375
